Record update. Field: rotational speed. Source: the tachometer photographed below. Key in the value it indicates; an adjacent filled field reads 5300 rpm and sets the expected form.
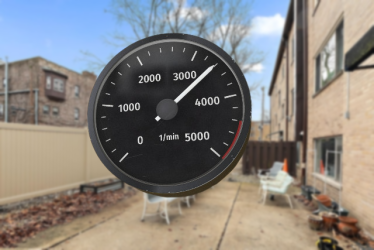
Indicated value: 3400 rpm
